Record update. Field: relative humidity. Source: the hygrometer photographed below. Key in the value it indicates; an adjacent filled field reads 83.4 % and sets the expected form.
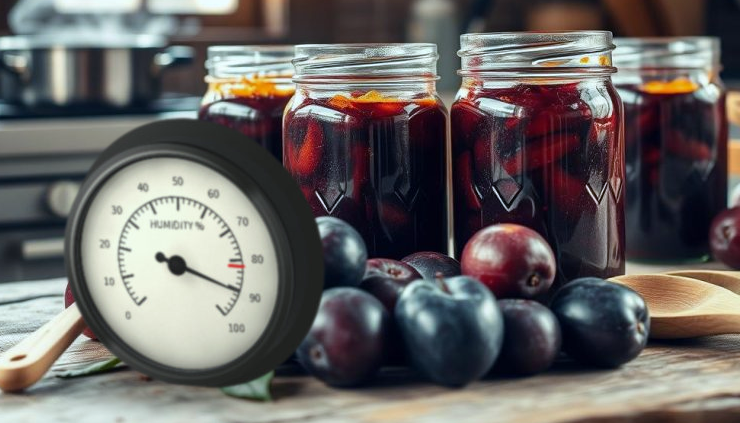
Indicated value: 90 %
